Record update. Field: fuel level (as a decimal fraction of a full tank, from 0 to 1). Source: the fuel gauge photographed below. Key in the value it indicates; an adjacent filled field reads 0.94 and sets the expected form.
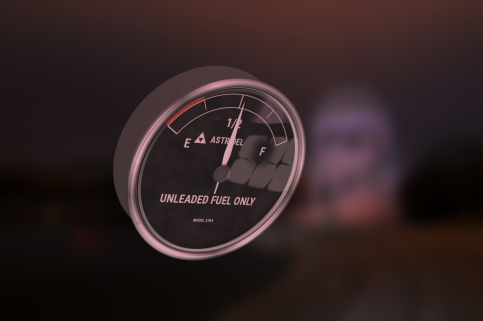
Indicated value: 0.5
